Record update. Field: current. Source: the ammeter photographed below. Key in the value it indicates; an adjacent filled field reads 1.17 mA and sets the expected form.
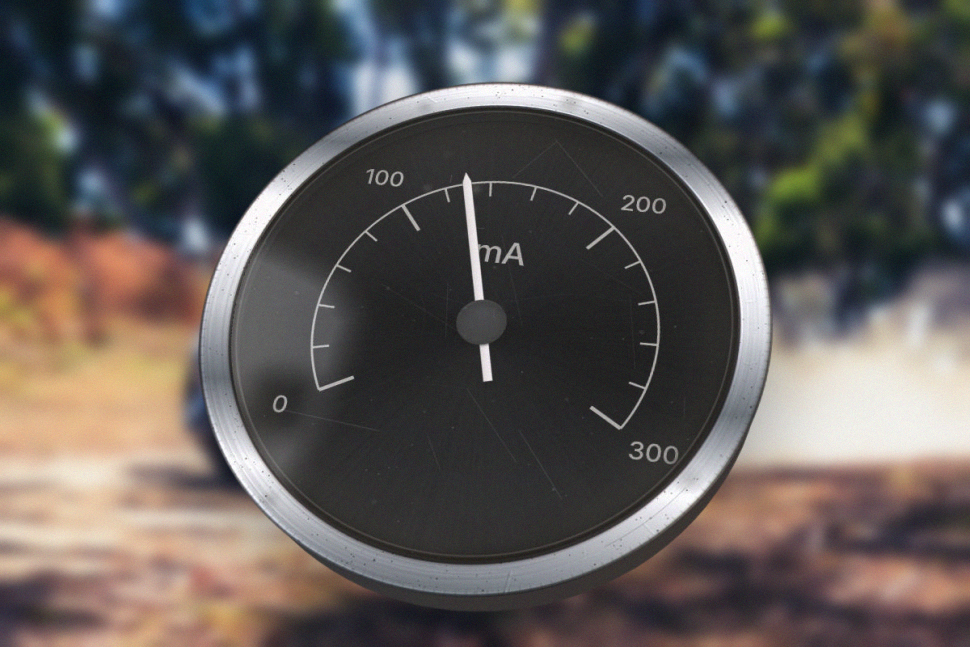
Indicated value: 130 mA
